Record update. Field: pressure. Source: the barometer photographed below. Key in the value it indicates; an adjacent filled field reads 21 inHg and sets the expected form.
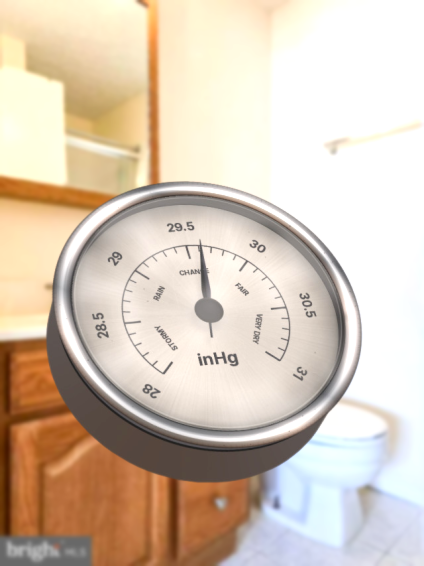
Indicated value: 29.6 inHg
